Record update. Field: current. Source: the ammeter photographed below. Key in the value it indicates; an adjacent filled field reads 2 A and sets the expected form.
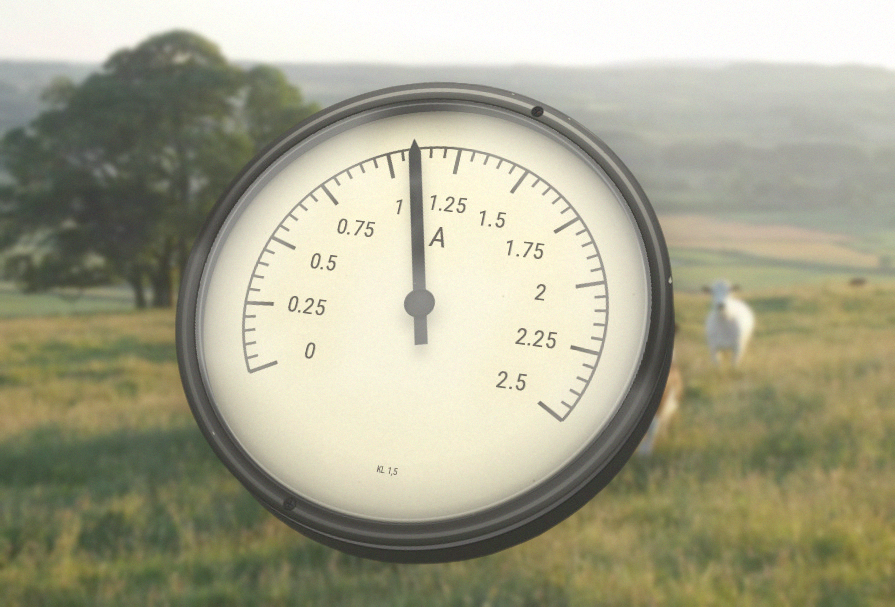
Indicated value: 1.1 A
